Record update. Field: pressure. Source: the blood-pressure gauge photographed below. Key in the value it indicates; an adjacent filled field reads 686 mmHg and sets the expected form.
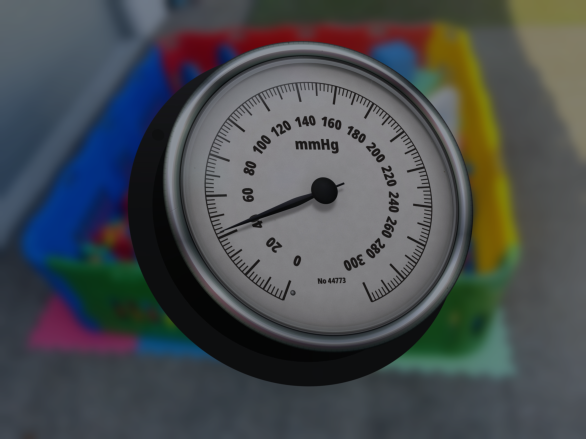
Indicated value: 42 mmHg
